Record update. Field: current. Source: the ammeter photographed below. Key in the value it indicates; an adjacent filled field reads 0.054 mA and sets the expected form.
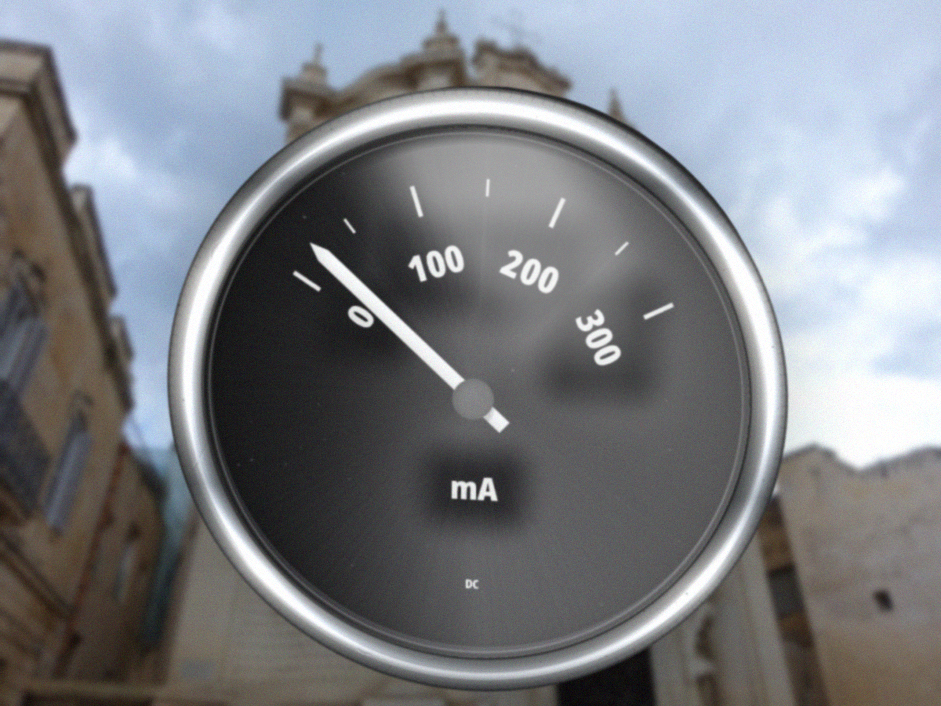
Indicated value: 25 mA
